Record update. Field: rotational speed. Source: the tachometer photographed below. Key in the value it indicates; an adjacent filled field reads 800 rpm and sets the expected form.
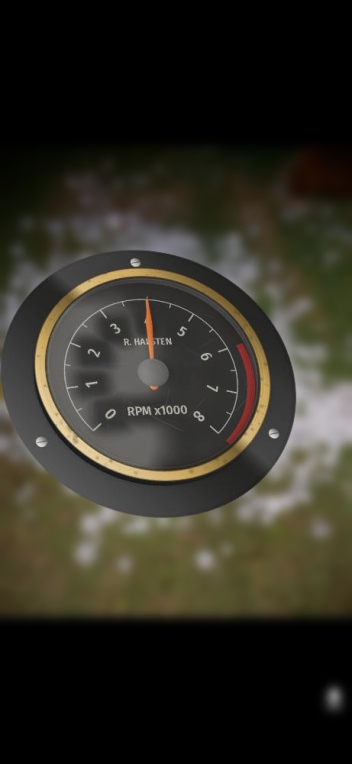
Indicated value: 4000 rpm
